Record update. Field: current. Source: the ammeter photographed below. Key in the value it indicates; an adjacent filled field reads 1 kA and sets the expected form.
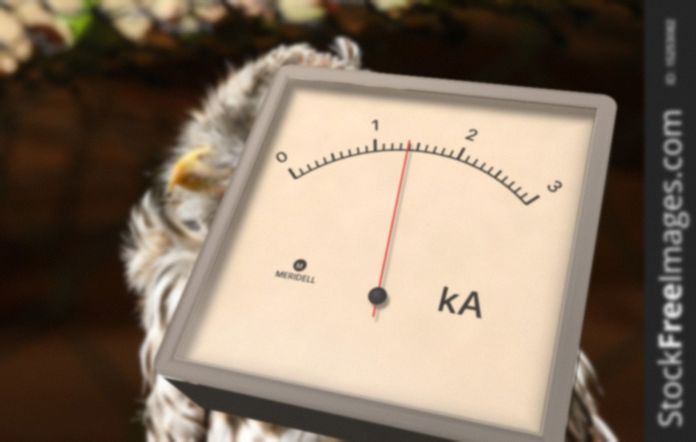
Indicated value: 1.4 kA
